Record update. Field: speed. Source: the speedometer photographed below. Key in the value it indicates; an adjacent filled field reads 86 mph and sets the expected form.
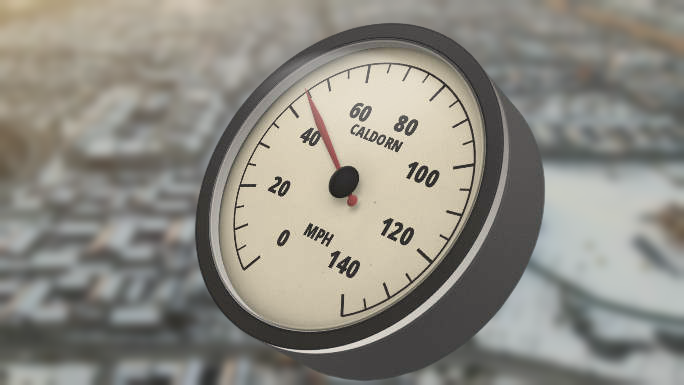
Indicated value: 45 mph
